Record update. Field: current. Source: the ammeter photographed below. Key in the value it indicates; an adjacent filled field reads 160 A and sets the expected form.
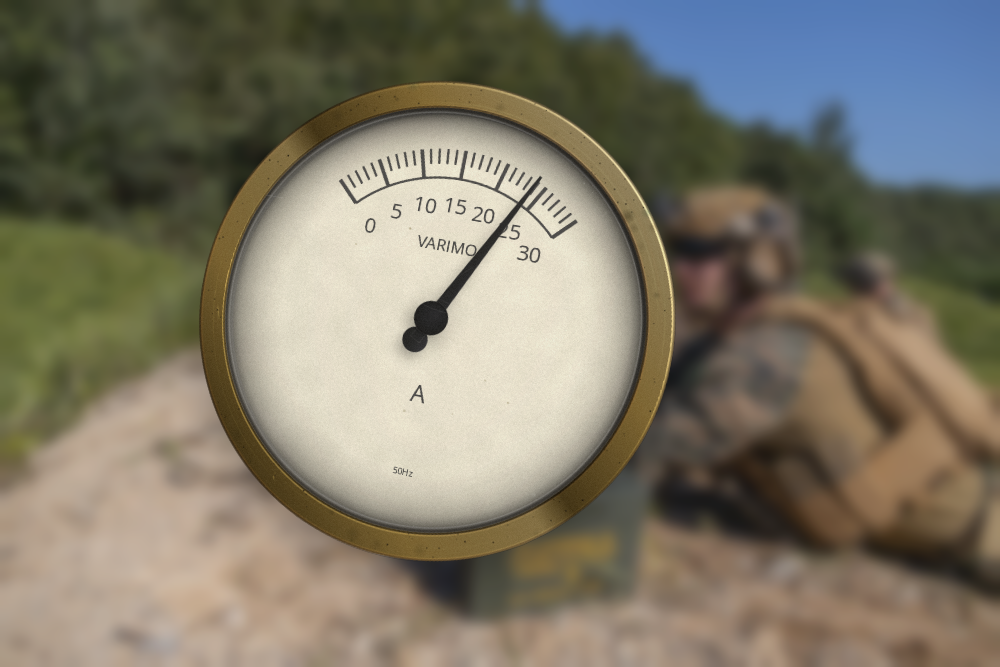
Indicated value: 24 A
